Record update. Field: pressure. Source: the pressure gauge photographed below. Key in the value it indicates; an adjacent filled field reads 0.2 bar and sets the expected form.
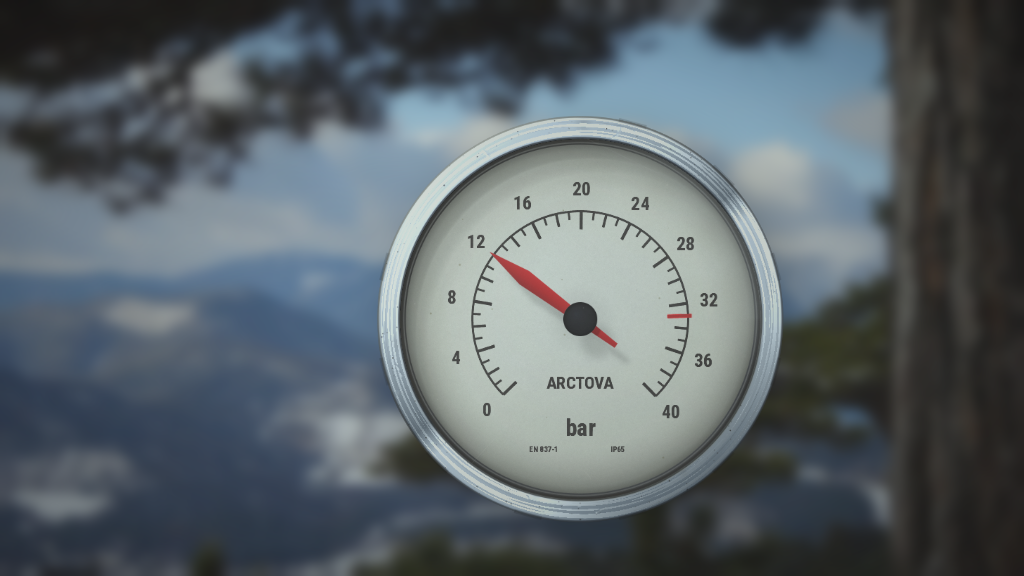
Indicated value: 12 bar
